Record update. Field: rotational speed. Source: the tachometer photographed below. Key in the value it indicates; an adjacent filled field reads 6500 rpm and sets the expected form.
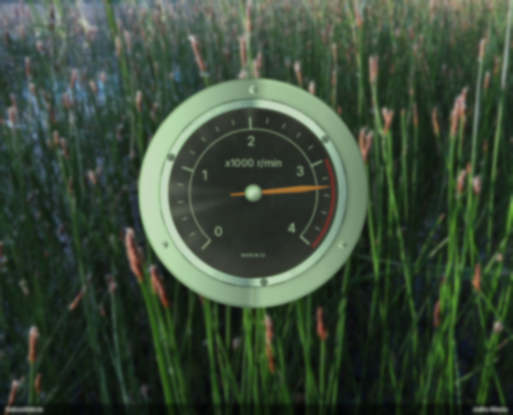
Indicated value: 3300 rpm
